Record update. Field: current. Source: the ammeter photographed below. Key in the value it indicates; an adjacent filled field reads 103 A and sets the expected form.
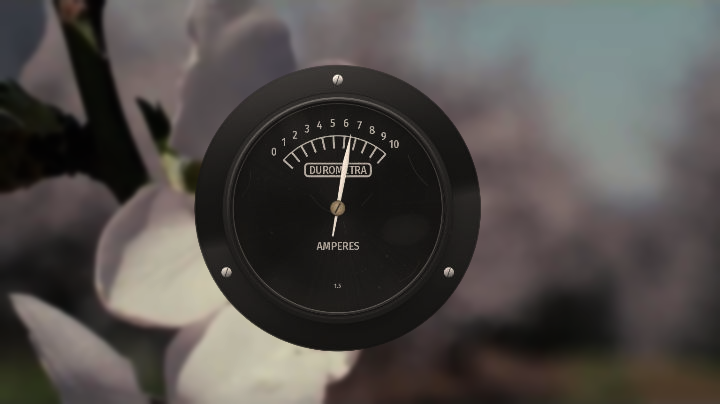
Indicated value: 6.5 A
